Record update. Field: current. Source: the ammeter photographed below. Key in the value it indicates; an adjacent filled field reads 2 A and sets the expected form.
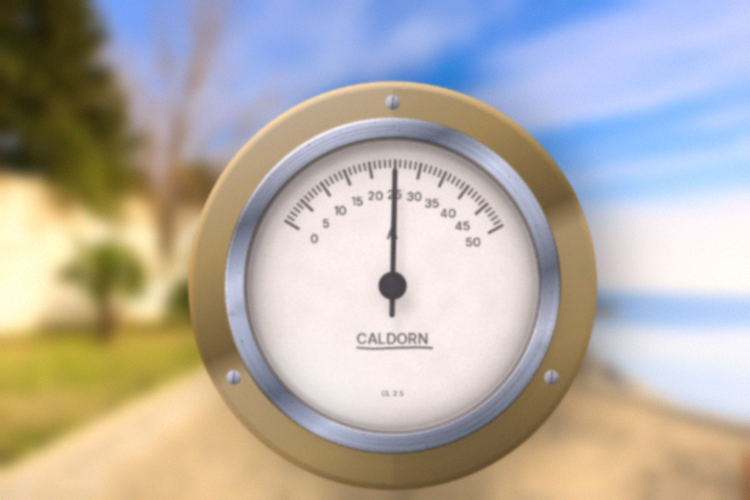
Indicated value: 25 A
